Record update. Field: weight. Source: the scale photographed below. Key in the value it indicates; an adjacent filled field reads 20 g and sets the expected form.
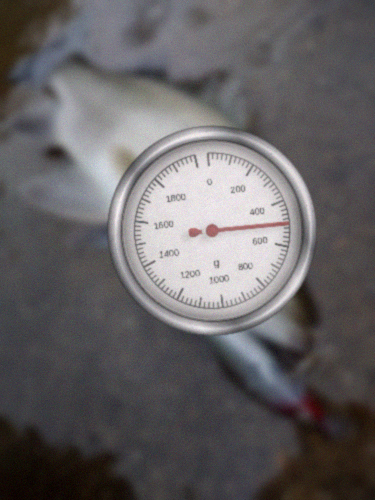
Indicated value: 500 g
